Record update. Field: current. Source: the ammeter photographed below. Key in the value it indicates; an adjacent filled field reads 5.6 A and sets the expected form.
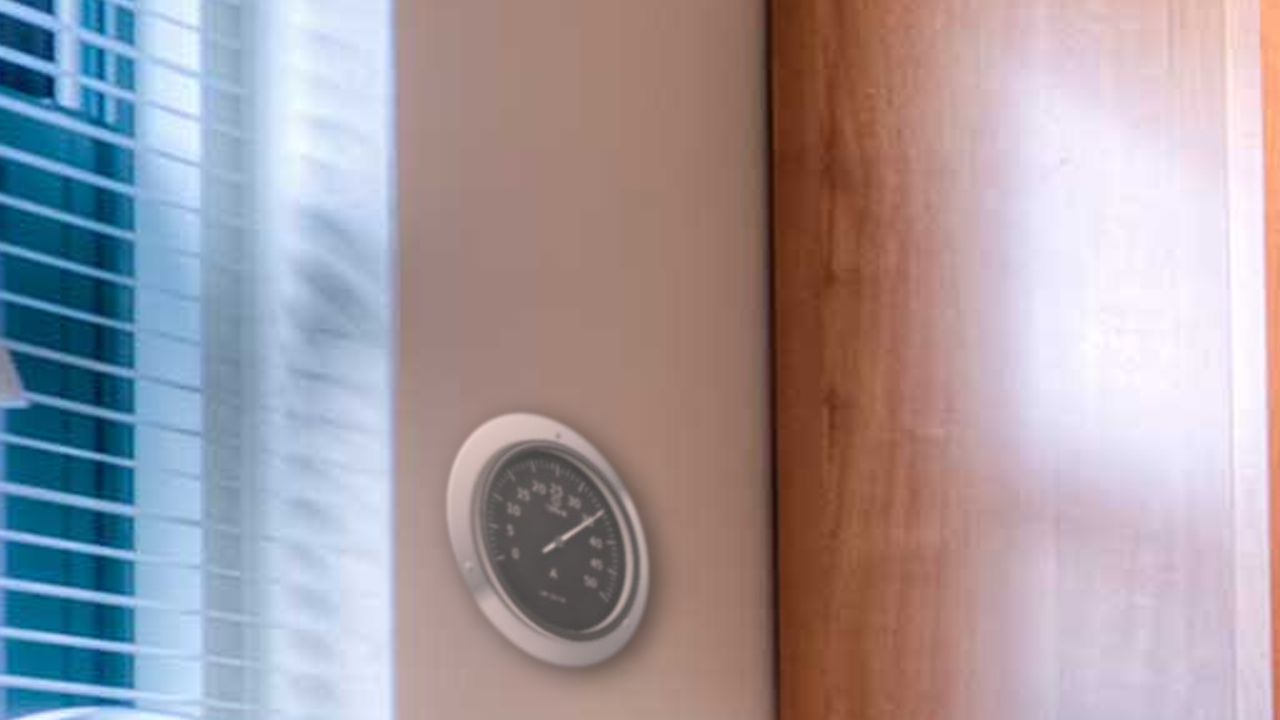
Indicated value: 35 A
